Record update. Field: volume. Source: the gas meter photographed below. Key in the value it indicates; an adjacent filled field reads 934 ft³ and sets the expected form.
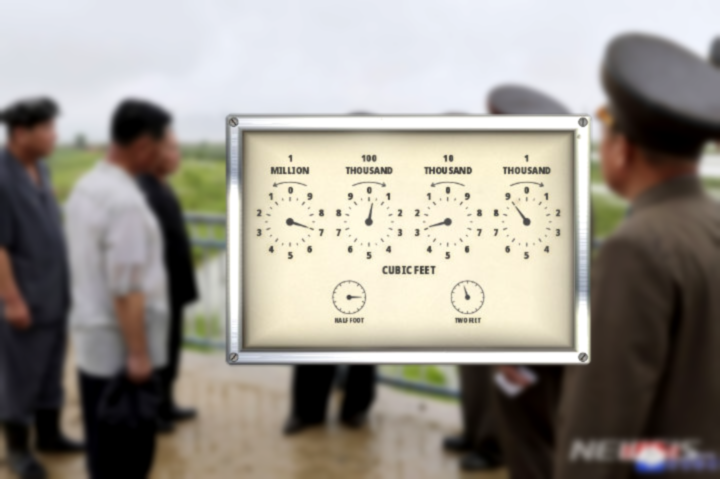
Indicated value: 702900 ft³
